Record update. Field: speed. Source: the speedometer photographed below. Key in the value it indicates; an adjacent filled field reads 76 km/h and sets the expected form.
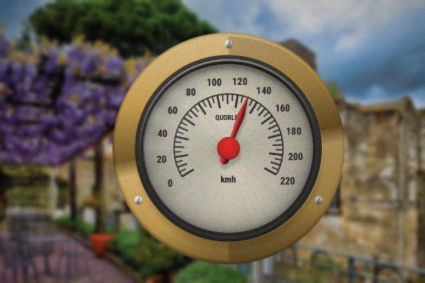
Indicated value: 130 km/h
